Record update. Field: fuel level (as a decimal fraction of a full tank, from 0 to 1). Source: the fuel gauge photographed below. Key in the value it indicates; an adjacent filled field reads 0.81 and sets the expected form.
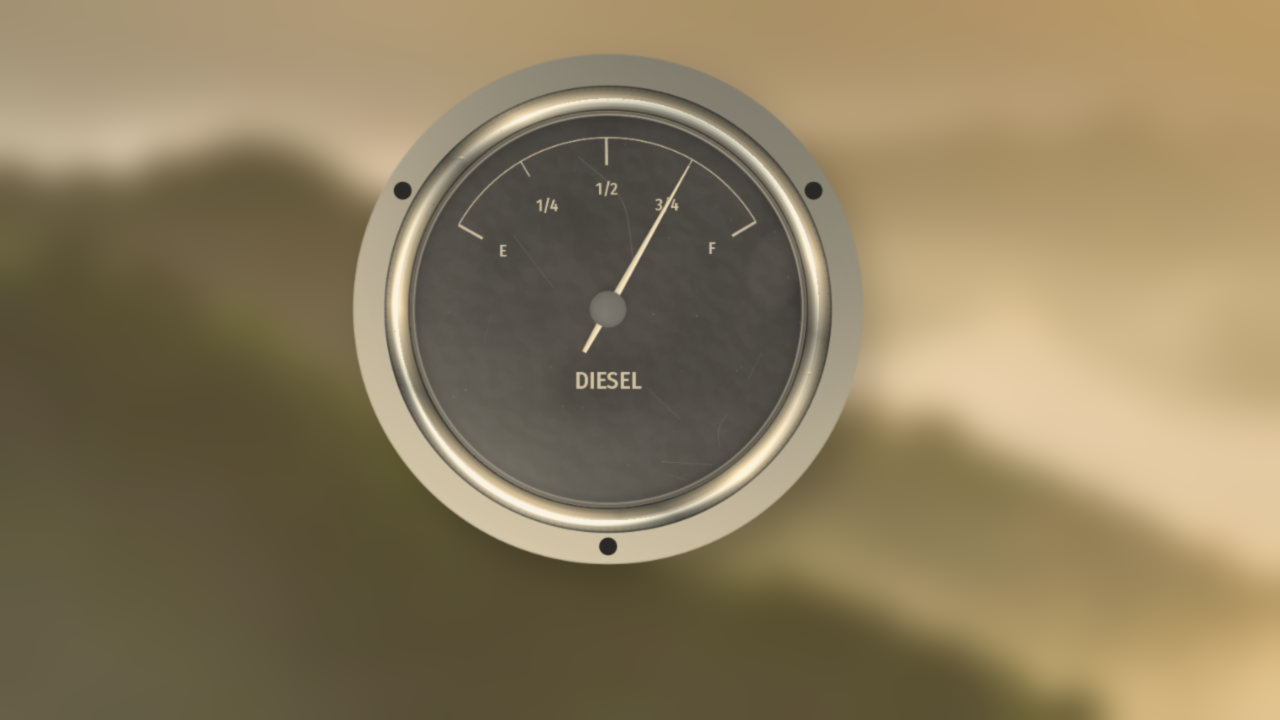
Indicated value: 0.75
